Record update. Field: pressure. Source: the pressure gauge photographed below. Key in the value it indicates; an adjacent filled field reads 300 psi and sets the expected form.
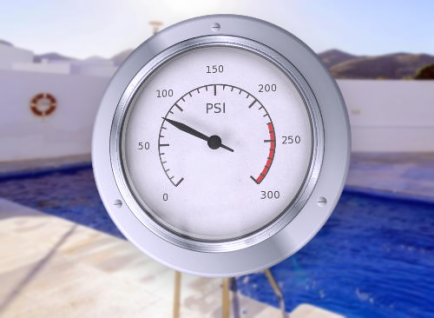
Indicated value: 80 psi
